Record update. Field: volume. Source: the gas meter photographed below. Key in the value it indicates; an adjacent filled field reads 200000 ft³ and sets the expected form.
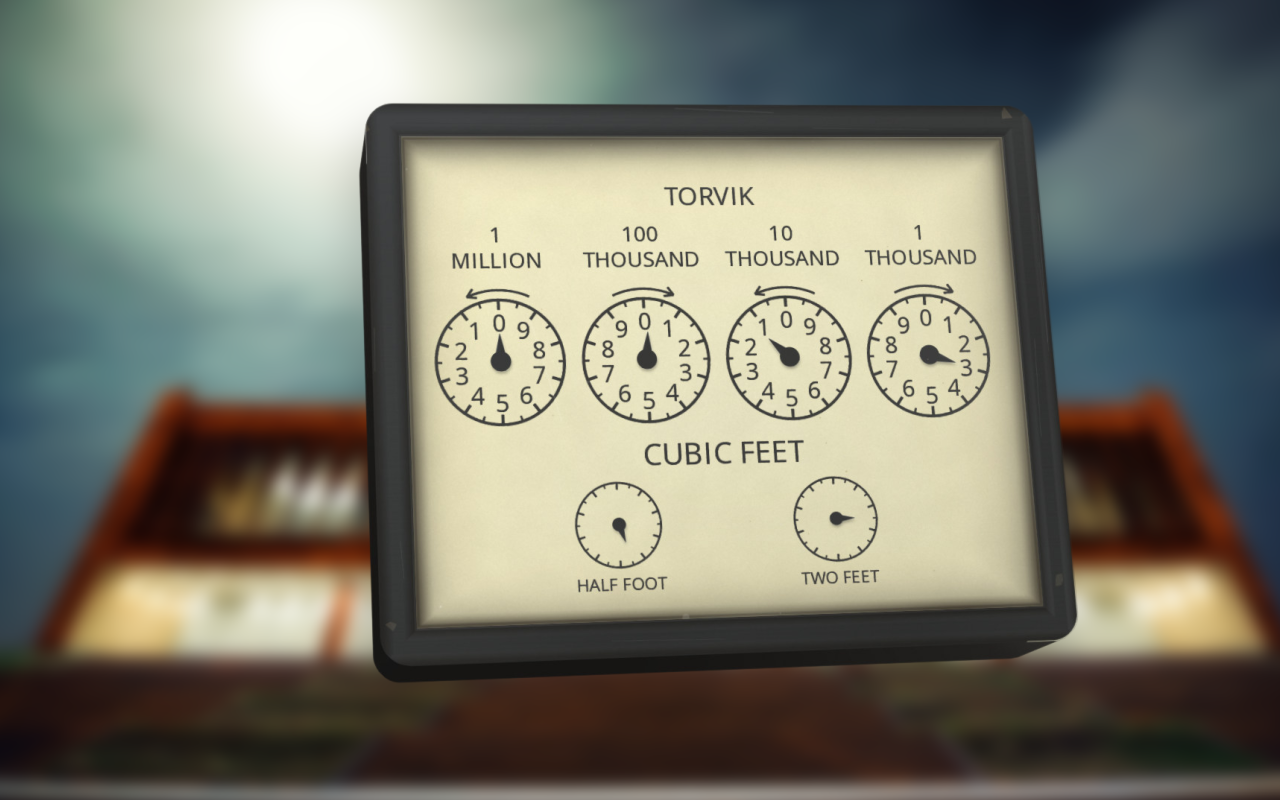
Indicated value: 1300 ft³
